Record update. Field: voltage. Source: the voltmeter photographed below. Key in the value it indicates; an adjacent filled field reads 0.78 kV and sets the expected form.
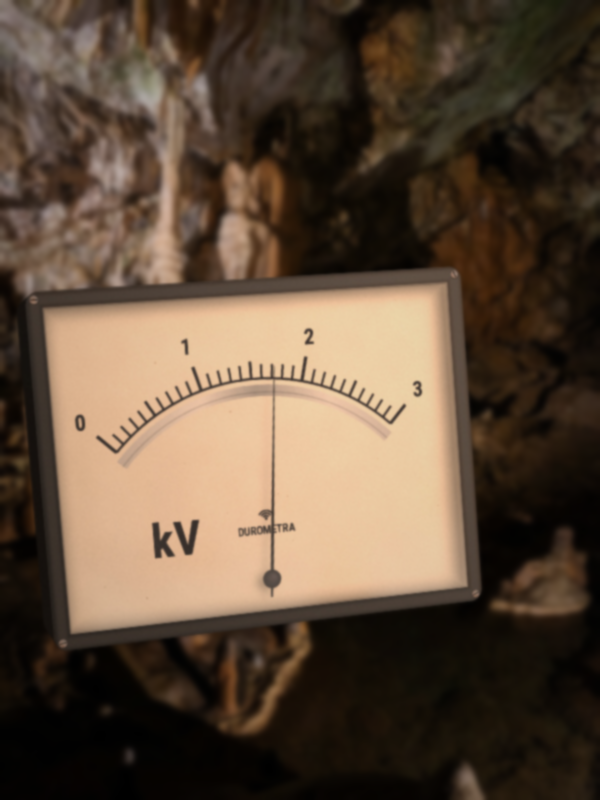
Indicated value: 1.7 kV
